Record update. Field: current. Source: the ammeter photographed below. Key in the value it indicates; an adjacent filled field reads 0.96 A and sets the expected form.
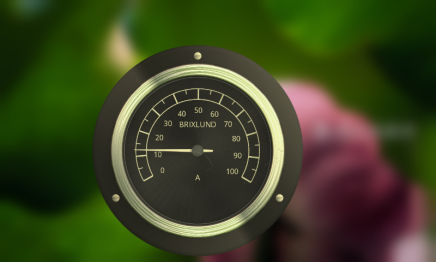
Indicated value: 12.5 A
